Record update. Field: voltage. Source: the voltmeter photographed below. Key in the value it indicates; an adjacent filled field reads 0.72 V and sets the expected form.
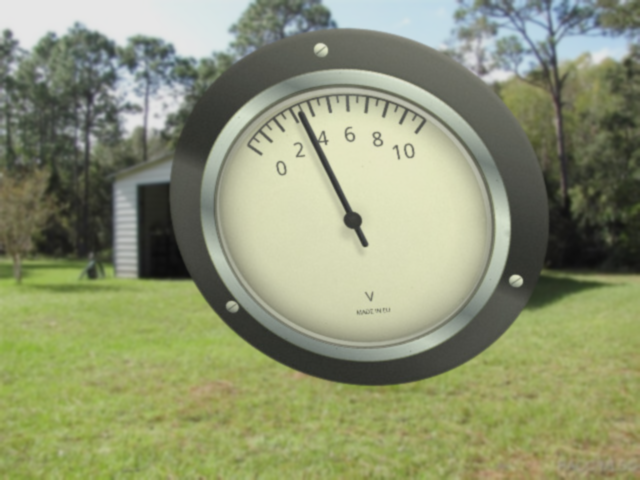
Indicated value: 3.5 V
